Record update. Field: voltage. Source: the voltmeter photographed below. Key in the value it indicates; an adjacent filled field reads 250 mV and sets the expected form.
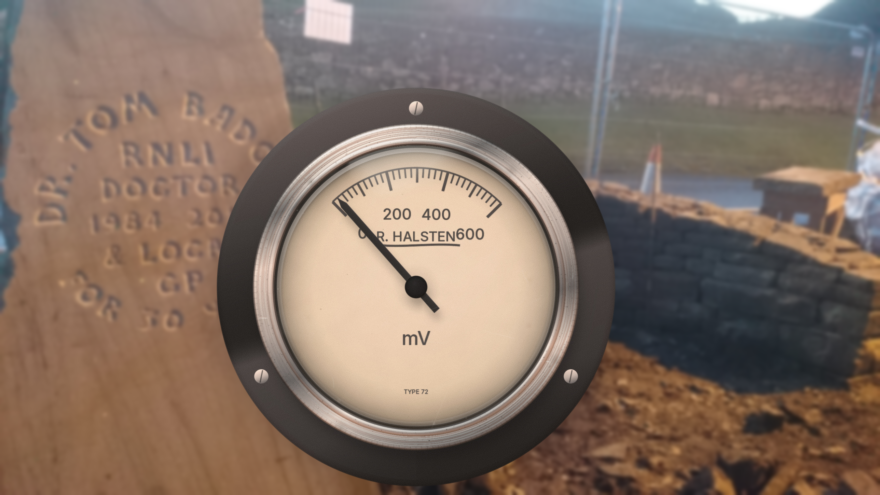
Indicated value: 20 mV
